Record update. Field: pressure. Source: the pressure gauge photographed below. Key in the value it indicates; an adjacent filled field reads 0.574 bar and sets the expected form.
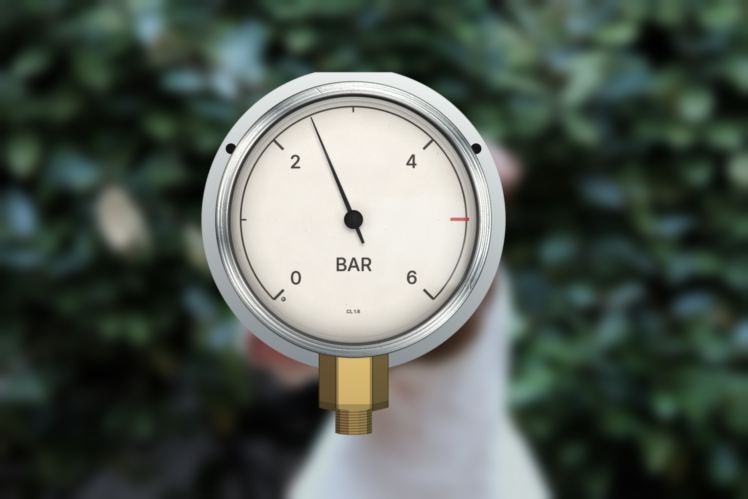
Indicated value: 2.5 bar
